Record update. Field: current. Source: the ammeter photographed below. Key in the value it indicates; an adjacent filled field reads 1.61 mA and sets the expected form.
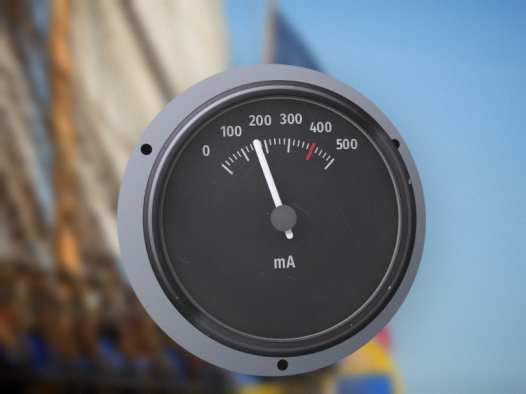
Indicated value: 160 mA
